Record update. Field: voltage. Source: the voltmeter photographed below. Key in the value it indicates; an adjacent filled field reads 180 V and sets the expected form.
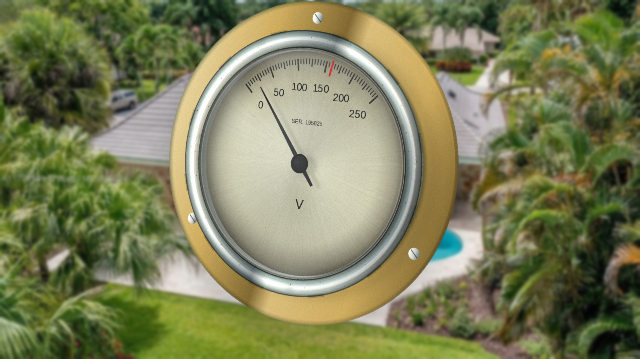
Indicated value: 25 V
